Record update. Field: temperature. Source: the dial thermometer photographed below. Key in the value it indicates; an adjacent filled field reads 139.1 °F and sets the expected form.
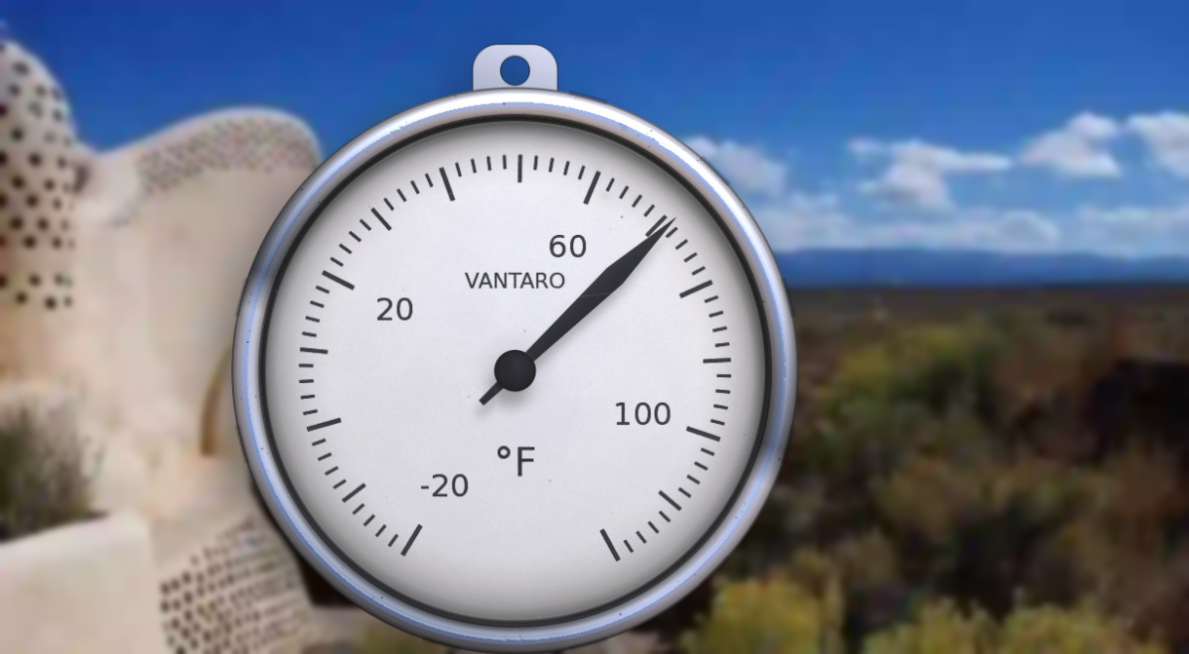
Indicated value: 71 °F
